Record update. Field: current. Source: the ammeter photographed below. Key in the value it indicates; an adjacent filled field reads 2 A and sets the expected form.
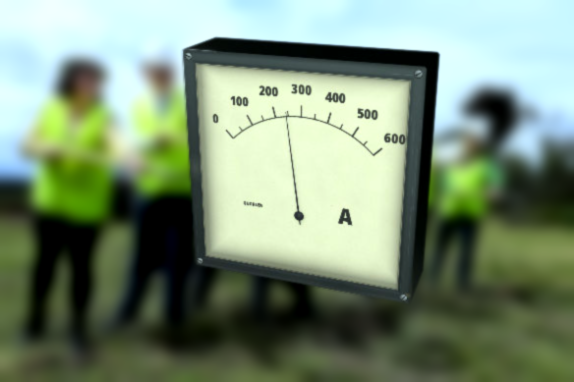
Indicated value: 250 A
